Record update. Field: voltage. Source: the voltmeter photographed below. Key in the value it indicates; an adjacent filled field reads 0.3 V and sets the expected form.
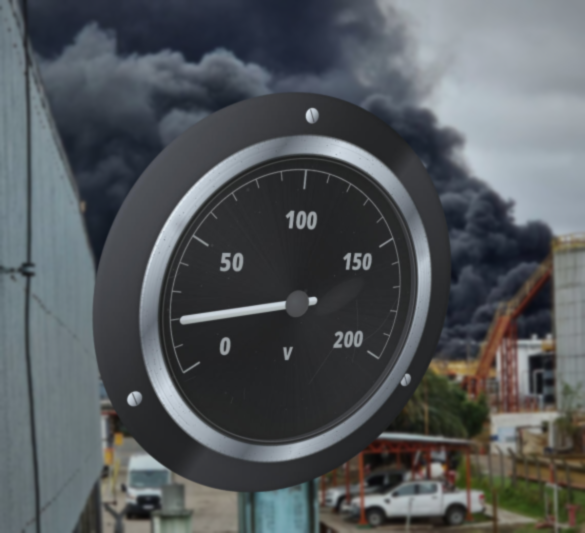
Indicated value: 20 V
